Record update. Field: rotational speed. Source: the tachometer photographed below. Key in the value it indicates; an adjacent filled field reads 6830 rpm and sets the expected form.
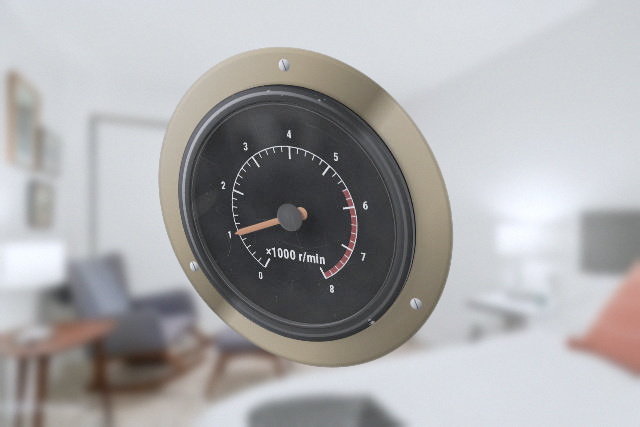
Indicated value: 1000 rpm
